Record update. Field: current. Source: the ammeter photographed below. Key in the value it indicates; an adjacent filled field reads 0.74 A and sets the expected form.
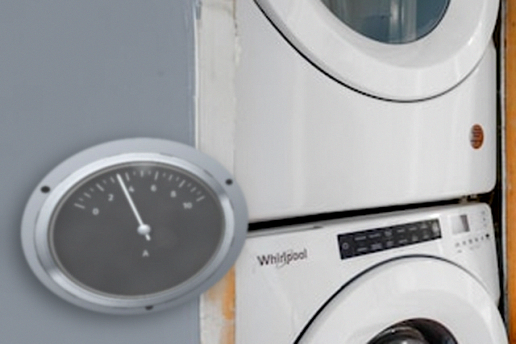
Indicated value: 3.5 A
